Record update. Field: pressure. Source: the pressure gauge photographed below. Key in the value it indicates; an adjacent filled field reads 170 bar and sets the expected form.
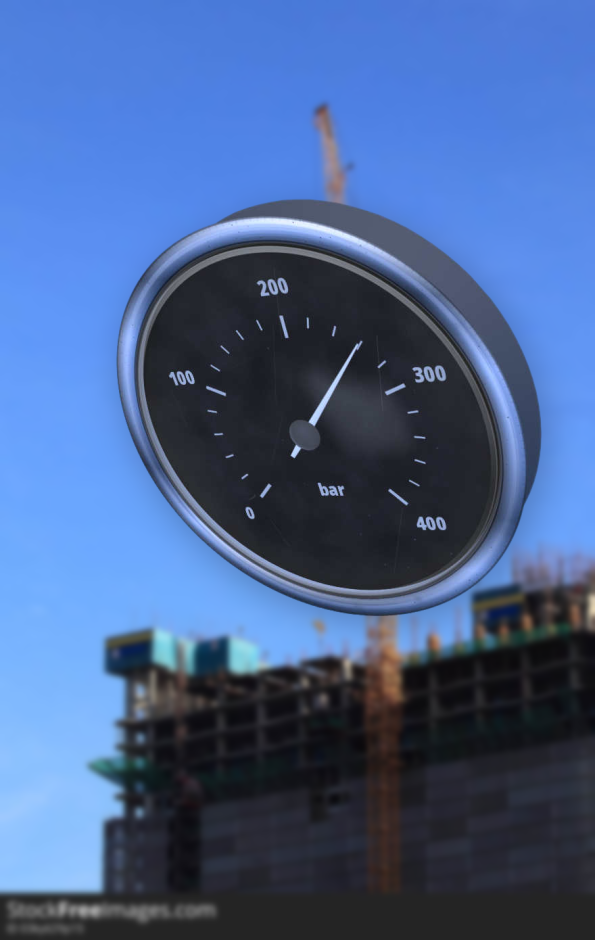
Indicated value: 260 bar
